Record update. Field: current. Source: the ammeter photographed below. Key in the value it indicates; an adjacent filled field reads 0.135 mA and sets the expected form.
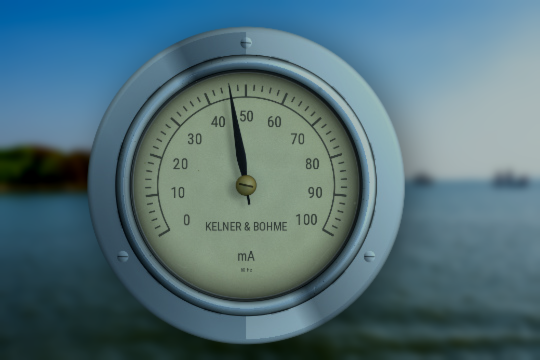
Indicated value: 46 mA
